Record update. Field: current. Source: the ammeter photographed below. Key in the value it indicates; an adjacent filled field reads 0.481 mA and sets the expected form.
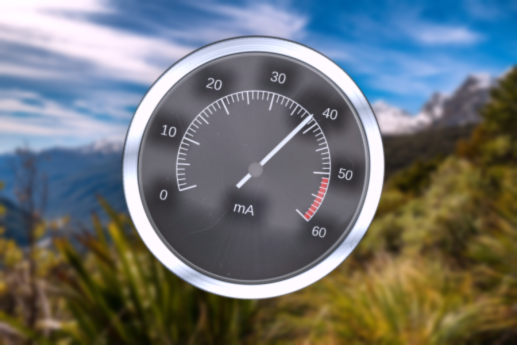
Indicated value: 38 mA
